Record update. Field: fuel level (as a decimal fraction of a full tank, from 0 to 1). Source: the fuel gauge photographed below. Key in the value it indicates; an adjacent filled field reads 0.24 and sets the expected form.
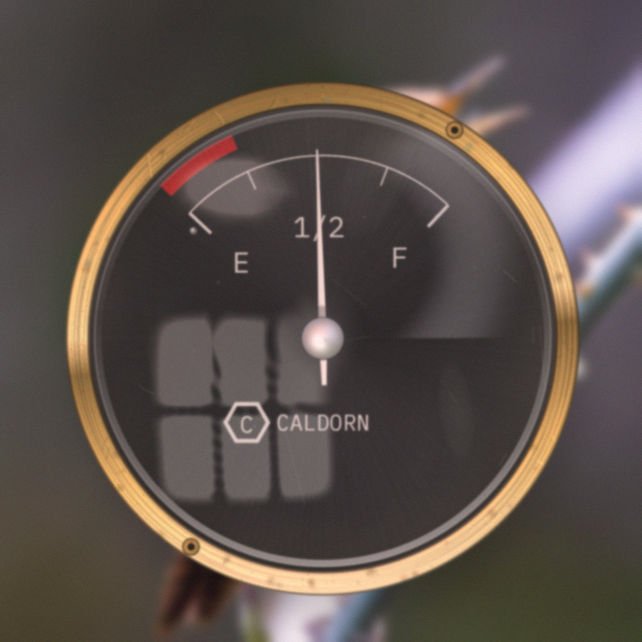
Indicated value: 0.5
